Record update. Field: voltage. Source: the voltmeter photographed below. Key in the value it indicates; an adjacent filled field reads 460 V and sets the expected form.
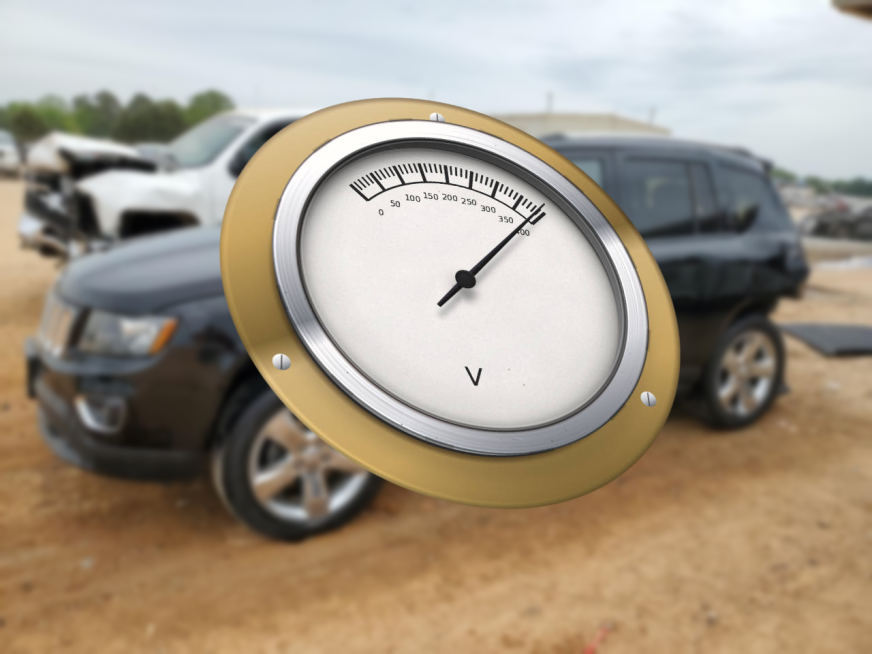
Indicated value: 390 V
